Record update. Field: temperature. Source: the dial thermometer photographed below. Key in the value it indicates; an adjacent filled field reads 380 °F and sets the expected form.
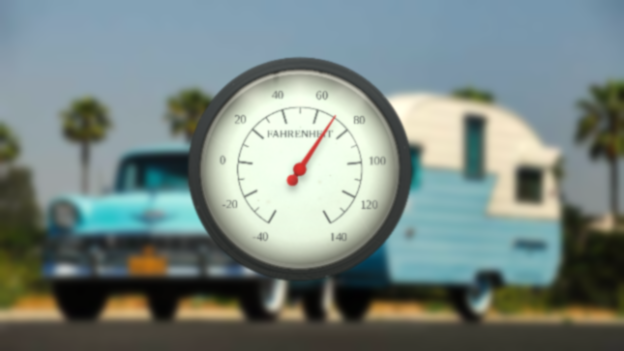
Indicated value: 70 °F
